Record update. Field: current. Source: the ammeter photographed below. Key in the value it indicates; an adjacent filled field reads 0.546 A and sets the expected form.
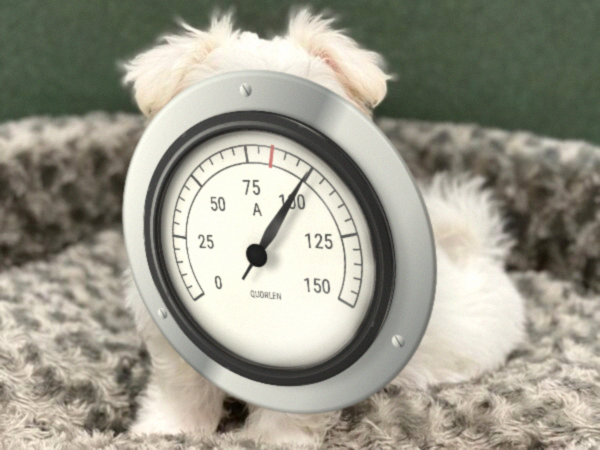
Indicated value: 100 A
